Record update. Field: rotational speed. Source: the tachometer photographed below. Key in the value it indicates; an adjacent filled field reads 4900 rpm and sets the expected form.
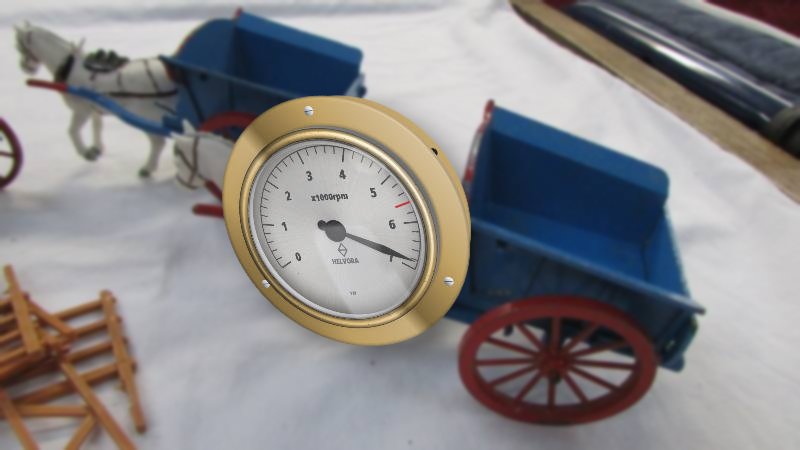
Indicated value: 6800 rpm
